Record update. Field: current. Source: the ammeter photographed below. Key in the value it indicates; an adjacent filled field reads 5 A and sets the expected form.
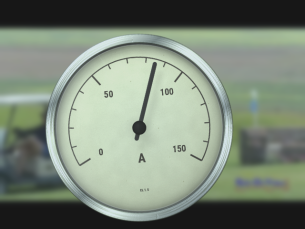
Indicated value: 85 A
